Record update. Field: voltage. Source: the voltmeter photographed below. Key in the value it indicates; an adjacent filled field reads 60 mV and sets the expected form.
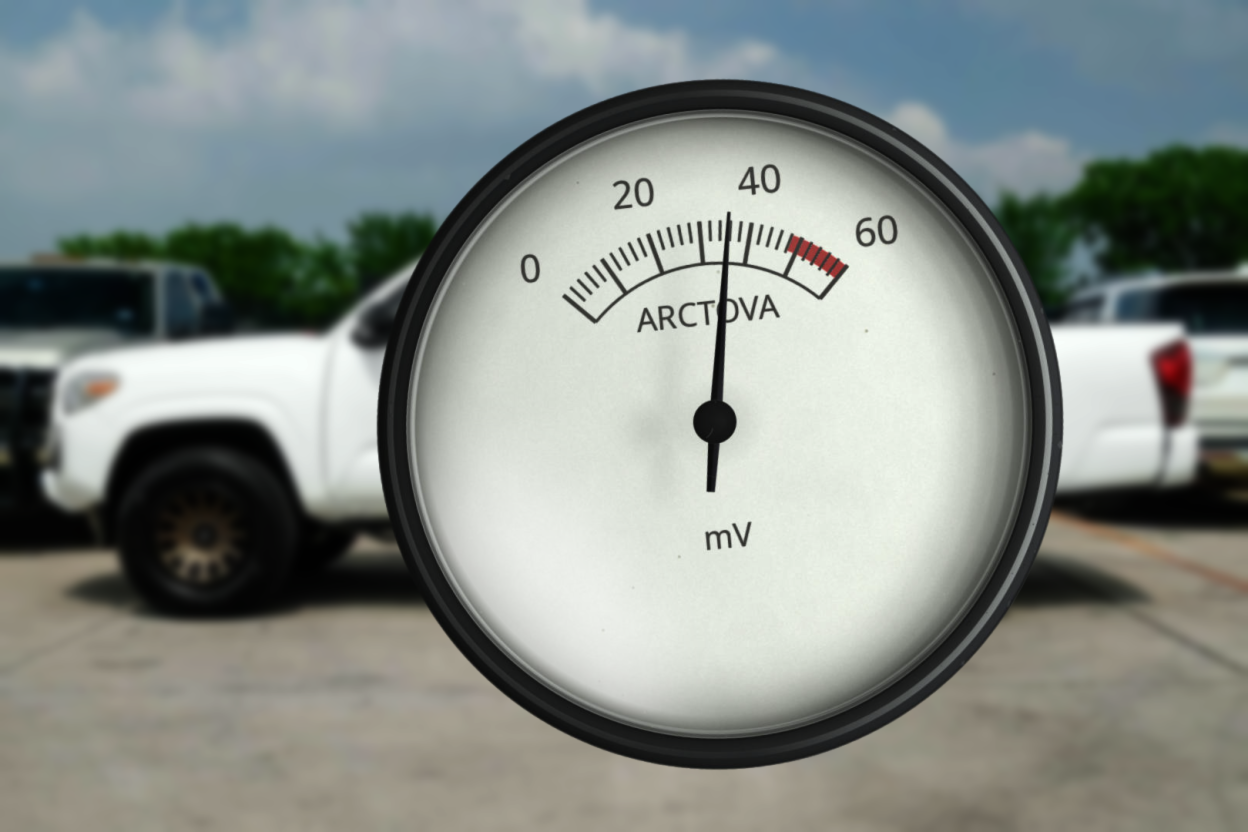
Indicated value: 36 mV
